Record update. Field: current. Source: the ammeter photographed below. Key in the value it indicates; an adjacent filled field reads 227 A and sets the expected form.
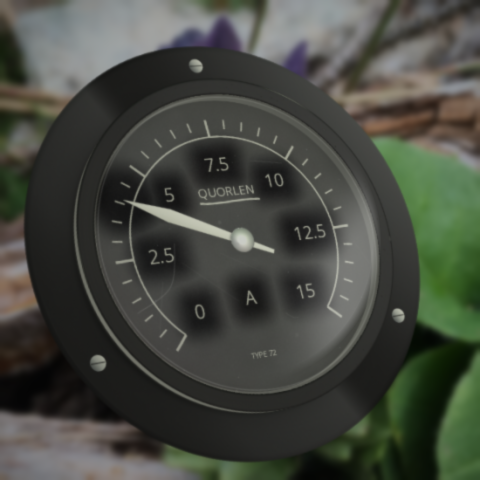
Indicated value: 4 A
